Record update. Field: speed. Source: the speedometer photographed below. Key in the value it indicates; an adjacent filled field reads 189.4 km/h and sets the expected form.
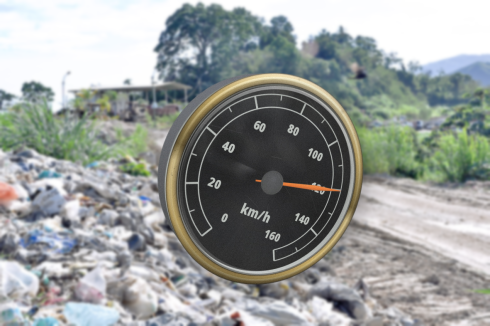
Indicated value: 120 km/h
